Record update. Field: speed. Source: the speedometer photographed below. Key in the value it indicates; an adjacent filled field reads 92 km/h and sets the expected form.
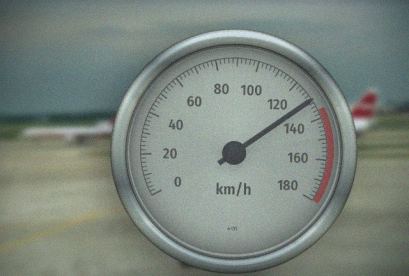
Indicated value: 130 km/h
